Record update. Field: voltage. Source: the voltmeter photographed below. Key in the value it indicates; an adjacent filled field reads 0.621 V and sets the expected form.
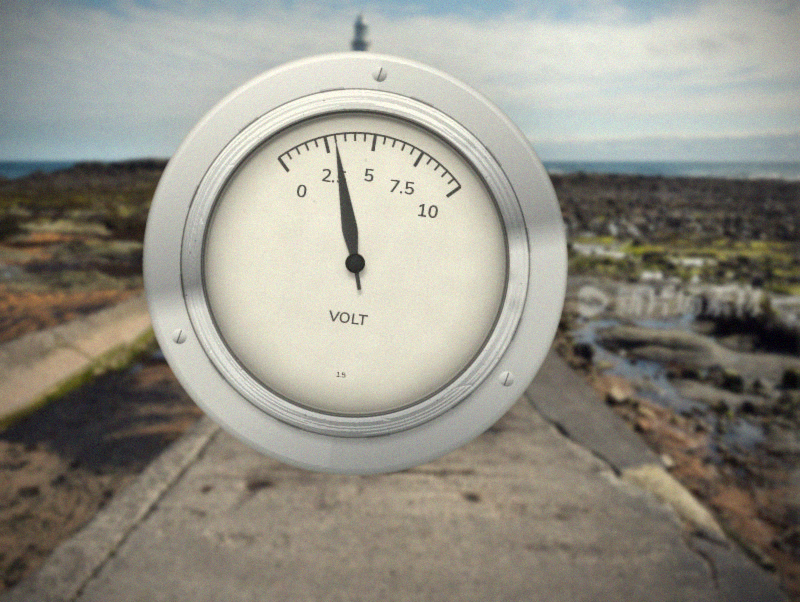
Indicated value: 3 V
